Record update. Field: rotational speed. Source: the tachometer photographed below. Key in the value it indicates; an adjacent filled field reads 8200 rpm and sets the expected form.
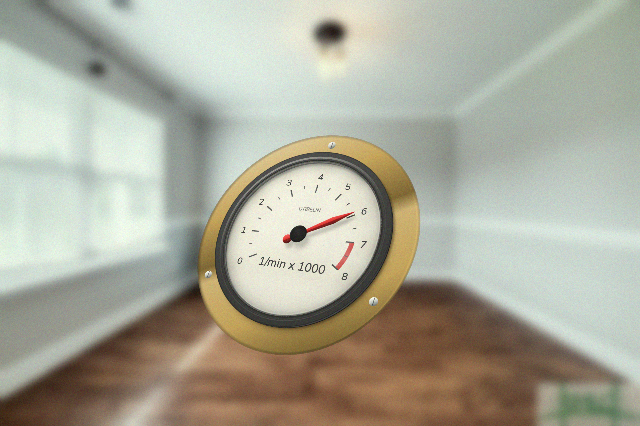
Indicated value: 6000 rpm
